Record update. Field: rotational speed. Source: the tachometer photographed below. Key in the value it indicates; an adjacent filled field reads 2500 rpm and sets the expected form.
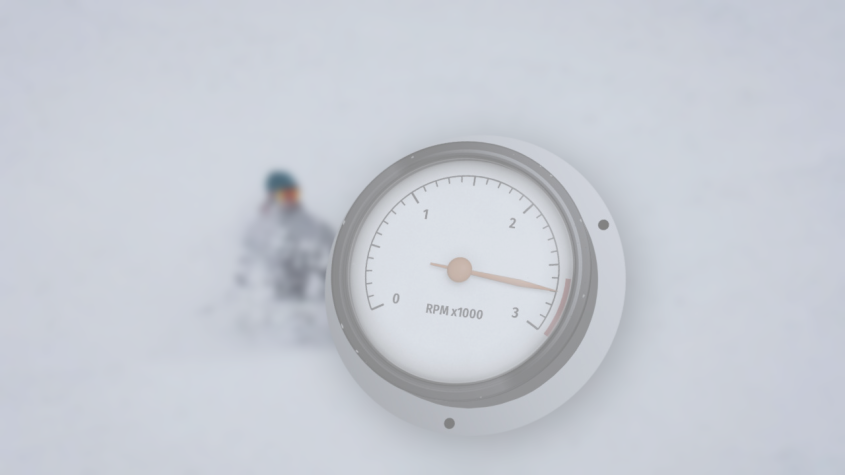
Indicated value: 2700 rpm
